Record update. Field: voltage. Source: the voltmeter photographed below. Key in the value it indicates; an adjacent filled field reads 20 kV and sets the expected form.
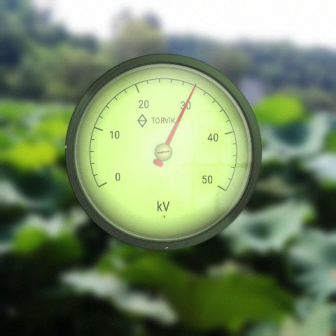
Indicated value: 30 kV
